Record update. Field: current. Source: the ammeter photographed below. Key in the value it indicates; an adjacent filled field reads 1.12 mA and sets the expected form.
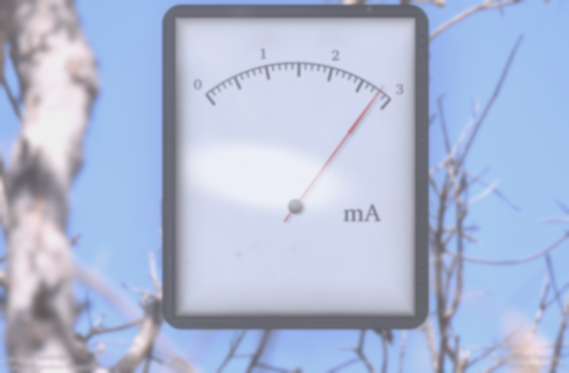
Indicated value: 2.8 mA
